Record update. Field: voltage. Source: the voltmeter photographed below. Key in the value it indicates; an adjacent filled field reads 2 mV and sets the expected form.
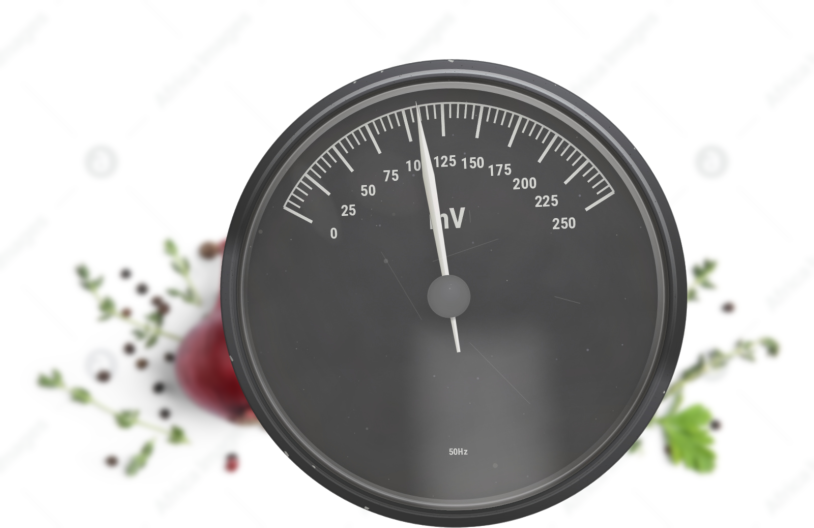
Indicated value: 110 mV
